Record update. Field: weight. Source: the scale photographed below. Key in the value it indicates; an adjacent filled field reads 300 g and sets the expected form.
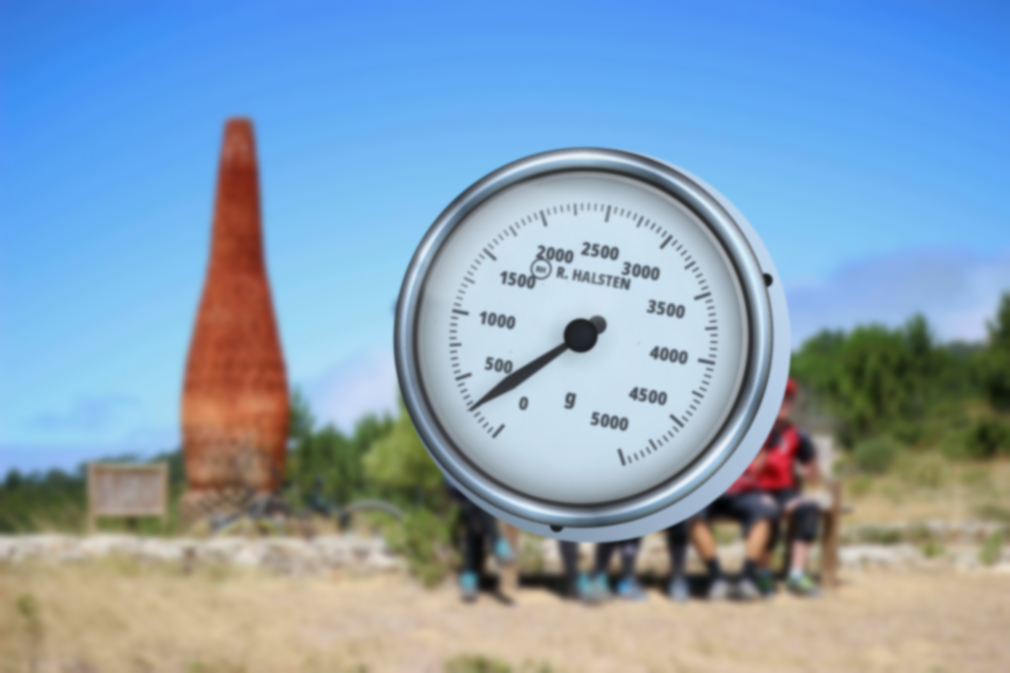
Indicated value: 250 g
